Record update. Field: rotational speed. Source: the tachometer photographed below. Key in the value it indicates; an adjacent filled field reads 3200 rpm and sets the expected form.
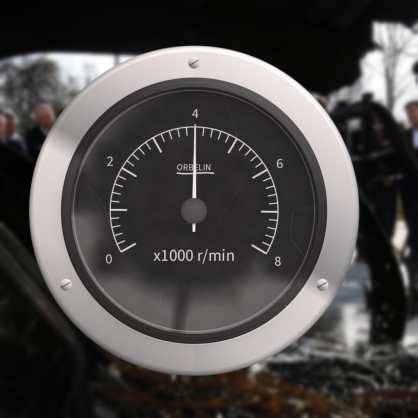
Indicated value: 4000 rpm
